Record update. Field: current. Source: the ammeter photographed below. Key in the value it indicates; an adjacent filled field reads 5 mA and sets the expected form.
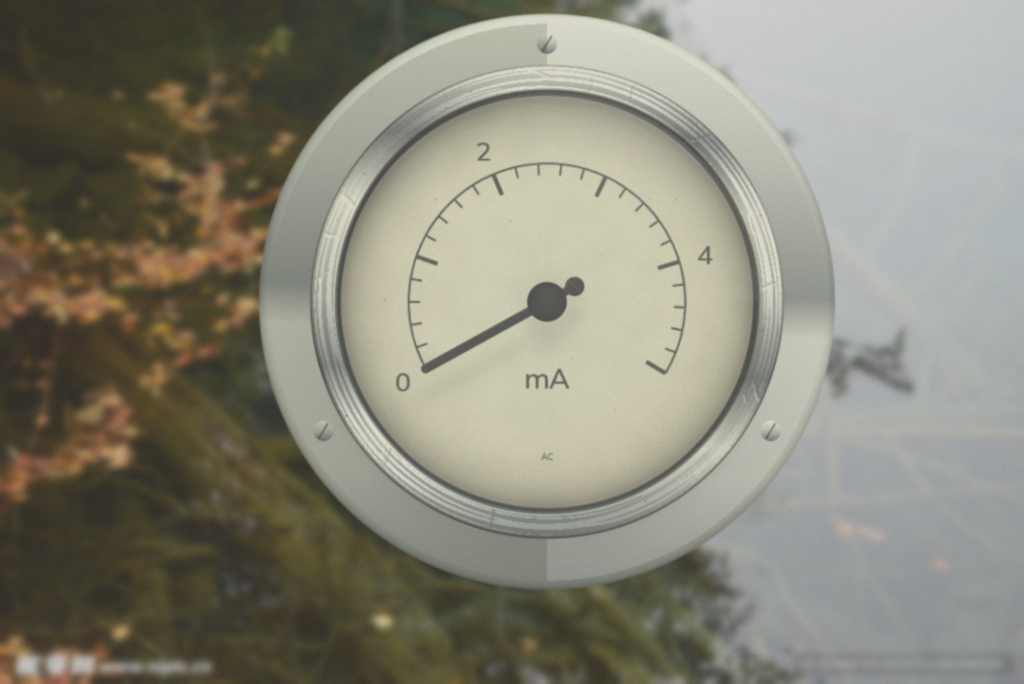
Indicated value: 0 mA
